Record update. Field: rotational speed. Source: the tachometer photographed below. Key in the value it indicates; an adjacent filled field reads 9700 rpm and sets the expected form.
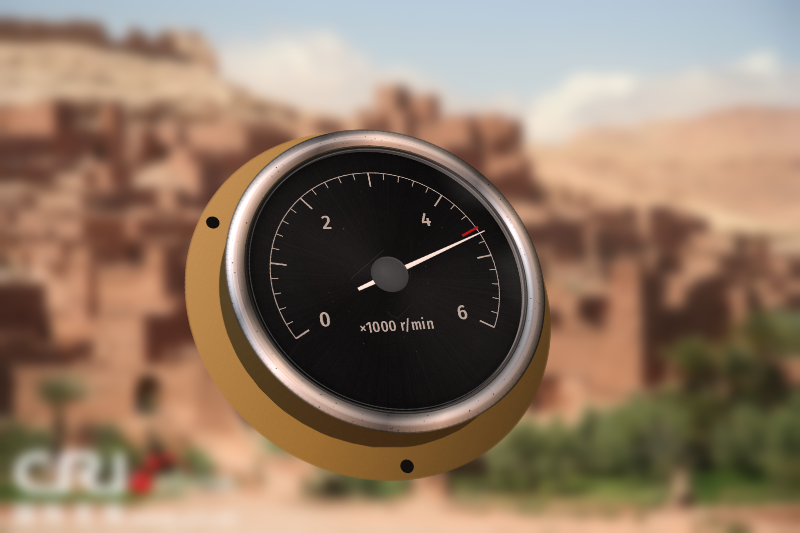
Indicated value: 4700 rpm
